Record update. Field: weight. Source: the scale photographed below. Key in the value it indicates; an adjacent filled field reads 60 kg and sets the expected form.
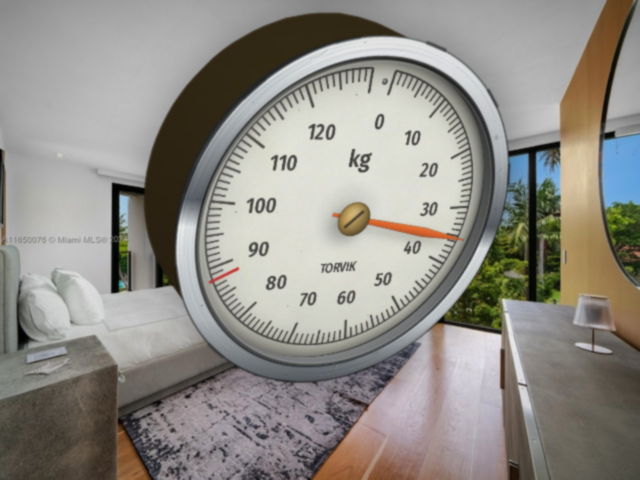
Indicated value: 35 kg
